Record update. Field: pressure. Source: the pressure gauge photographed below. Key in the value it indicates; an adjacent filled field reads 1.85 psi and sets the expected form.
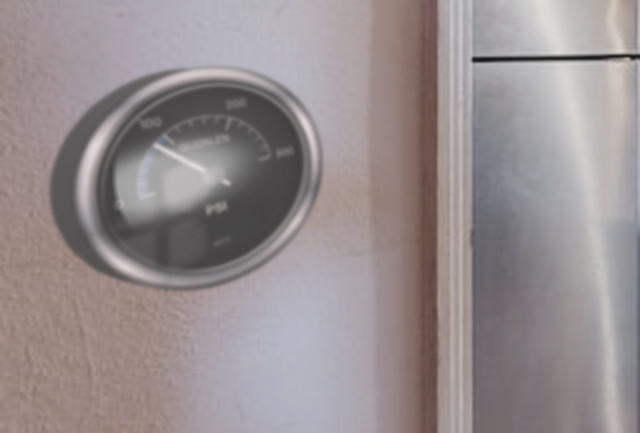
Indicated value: 80 psi
